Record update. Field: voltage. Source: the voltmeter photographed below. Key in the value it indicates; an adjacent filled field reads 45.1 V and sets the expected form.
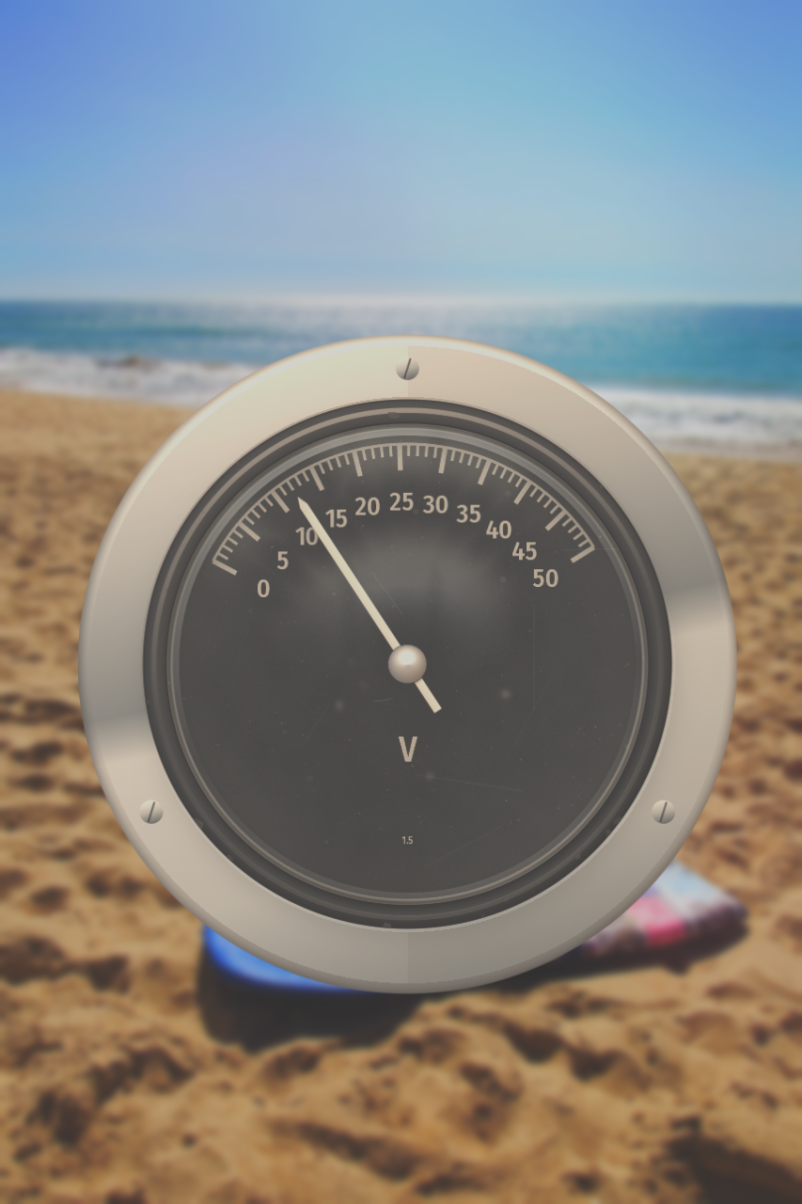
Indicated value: 12 V
